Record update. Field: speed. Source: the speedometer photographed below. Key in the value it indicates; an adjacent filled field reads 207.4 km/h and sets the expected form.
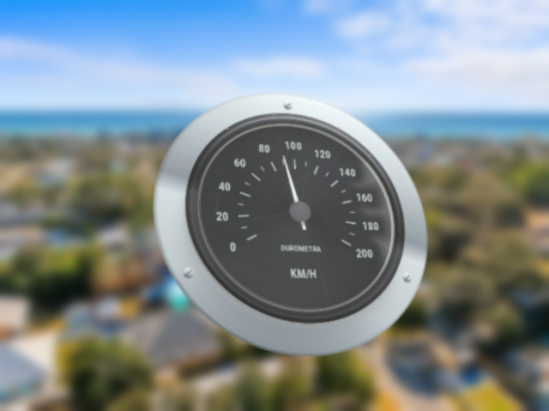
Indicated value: 90 km/h
